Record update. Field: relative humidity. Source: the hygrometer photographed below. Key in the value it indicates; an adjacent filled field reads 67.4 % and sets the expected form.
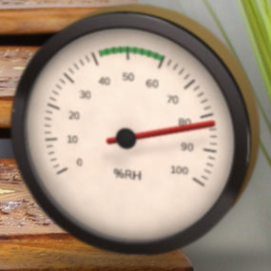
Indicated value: 82 %
